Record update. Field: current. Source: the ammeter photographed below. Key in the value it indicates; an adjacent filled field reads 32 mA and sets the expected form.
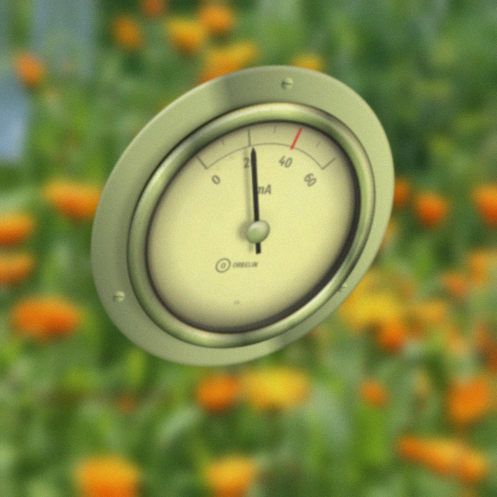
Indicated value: 20 mA
